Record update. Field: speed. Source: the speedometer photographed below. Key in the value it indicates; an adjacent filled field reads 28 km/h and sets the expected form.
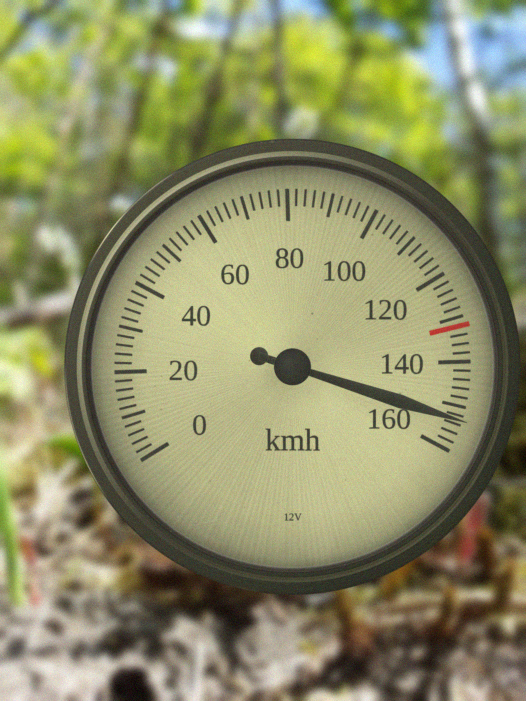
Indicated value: 153 km/h
